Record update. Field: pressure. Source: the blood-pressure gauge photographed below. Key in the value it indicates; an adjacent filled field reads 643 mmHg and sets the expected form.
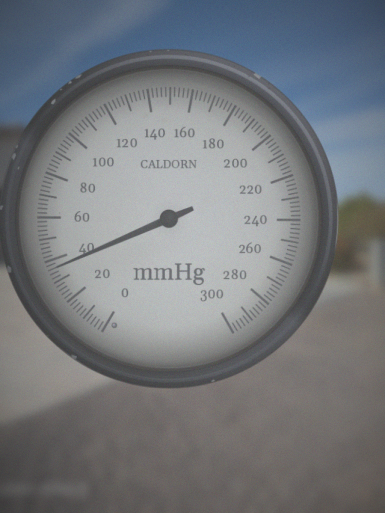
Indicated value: 36 mmHg
